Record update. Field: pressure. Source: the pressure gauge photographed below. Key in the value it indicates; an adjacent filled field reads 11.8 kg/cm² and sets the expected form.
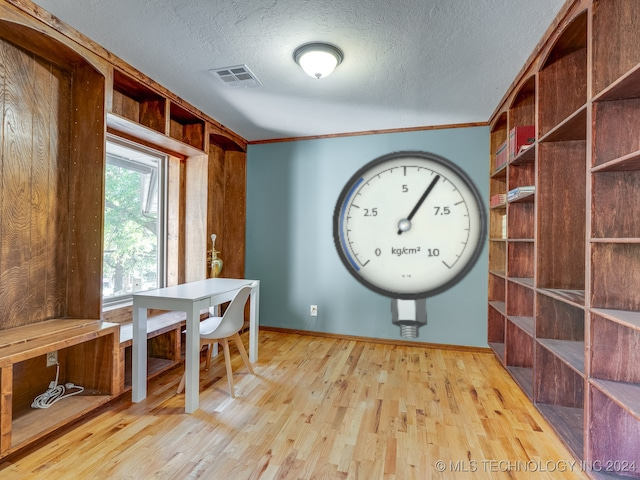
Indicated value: 6.25 kg/cm²
